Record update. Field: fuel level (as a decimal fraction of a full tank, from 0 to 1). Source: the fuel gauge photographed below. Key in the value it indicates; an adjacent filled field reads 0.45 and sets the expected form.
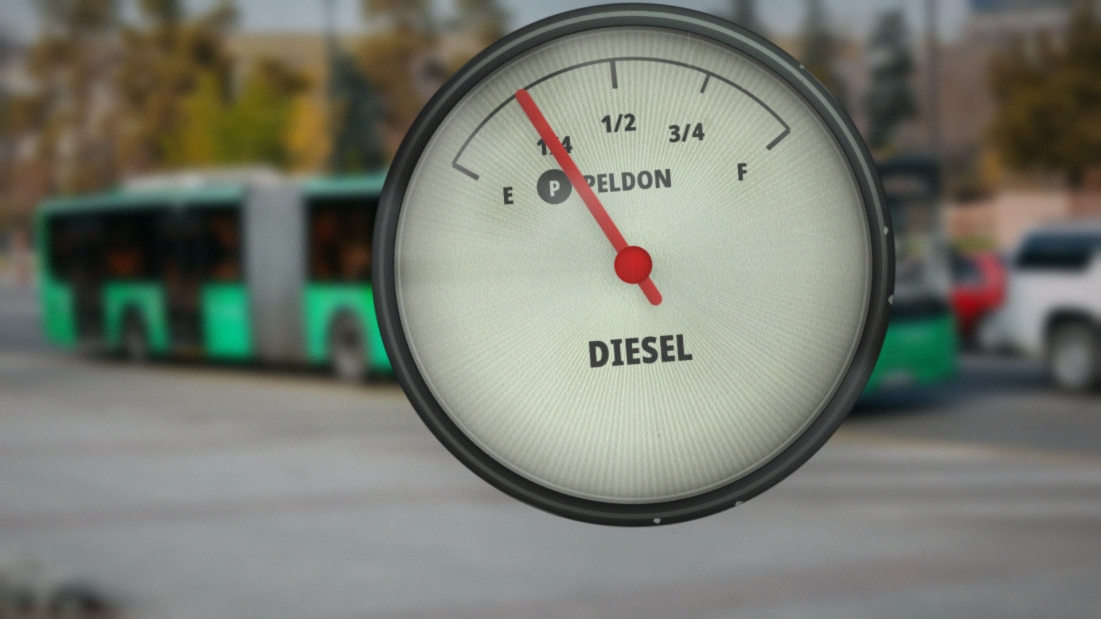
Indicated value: 0.25
